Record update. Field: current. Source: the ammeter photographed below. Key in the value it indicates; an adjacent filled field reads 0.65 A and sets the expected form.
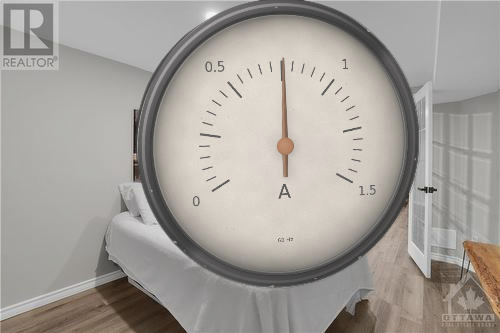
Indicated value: 0.75 A
